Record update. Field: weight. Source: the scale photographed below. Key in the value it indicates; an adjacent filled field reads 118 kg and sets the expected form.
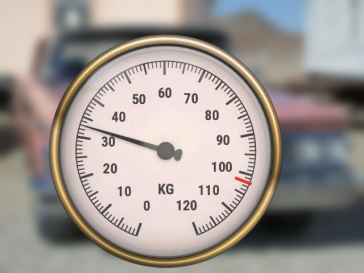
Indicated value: 33 kg
